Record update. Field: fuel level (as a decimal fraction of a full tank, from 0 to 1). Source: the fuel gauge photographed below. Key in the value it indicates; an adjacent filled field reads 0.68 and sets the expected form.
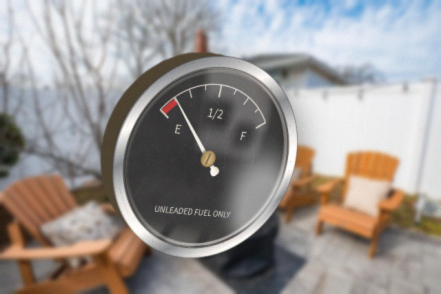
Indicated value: 0.125
